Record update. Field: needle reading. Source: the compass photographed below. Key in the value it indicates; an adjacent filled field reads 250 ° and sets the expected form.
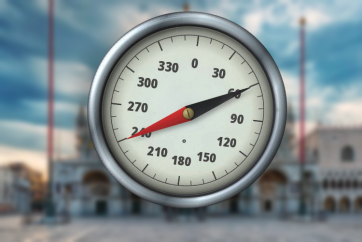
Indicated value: 240 °
